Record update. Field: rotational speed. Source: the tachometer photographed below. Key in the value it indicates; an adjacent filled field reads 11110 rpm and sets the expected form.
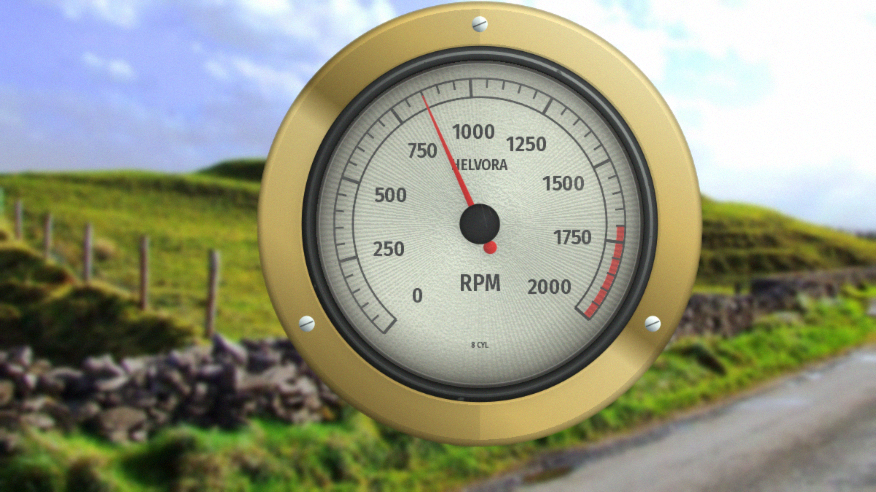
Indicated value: 850 rpm
